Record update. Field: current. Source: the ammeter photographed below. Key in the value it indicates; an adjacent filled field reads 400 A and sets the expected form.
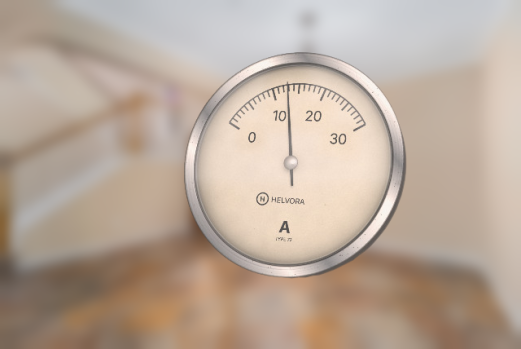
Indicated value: 13 A
